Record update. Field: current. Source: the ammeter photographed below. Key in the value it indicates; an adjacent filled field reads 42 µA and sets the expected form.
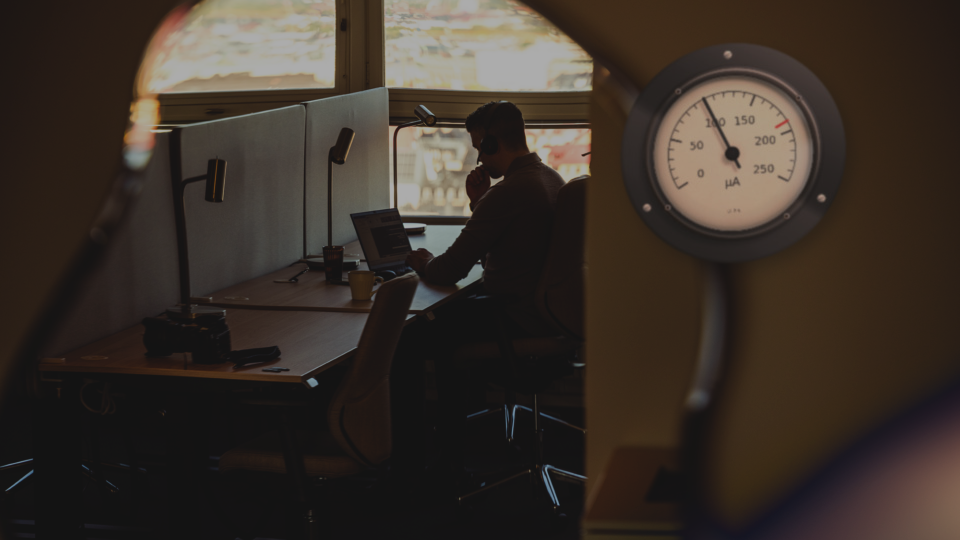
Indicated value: 100 µA
